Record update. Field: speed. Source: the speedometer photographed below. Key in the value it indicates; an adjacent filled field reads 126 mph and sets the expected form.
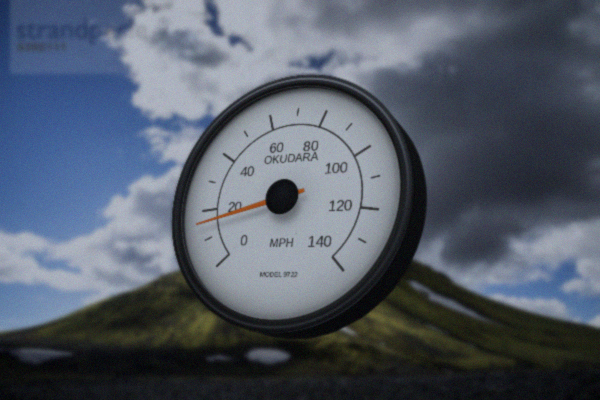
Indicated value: 15 mph
